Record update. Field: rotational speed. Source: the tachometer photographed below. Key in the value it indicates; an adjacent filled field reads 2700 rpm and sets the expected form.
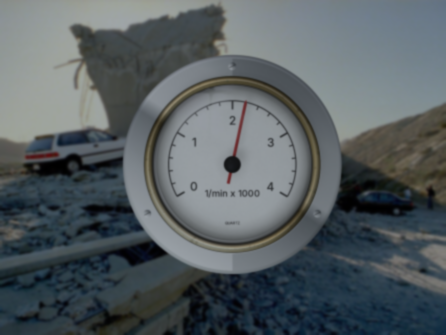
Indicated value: 2200 rpm
